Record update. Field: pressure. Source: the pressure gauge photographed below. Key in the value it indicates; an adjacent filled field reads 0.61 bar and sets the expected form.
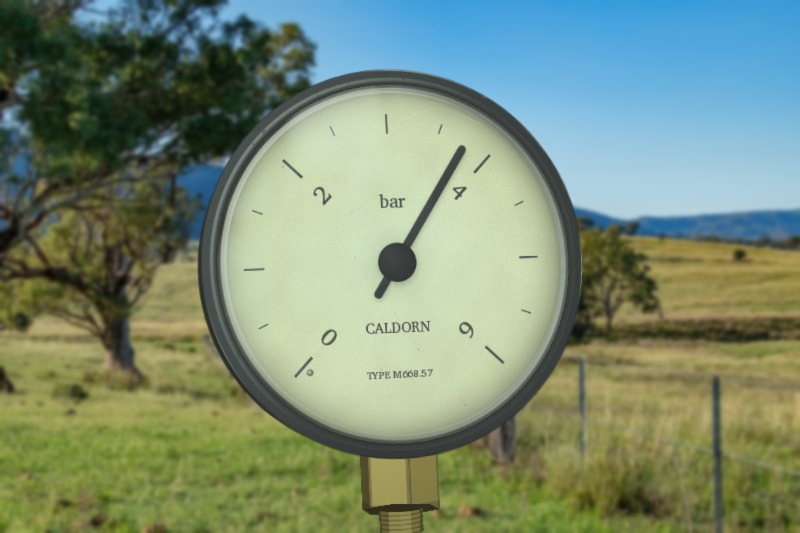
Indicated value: 3.75 bar
